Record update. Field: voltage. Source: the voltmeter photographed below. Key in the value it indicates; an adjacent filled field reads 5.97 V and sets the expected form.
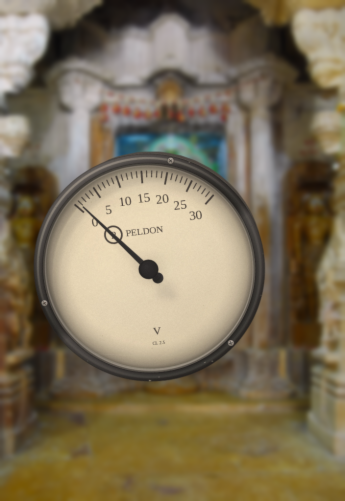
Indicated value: 1 V
